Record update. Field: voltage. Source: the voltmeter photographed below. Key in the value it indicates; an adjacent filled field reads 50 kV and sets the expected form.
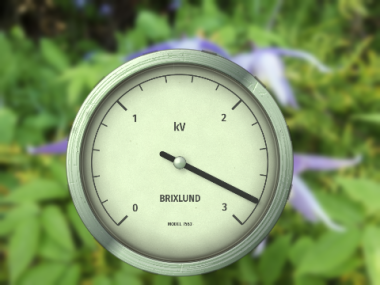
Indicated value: 2.8 kV
